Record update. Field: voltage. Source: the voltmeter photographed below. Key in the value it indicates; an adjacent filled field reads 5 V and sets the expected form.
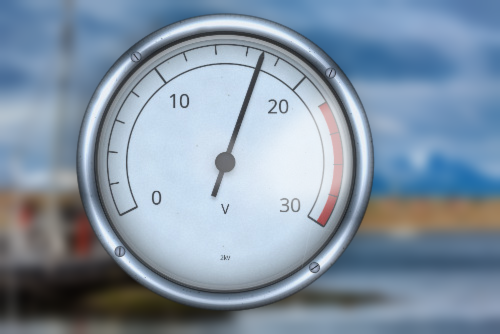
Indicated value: 17 V
